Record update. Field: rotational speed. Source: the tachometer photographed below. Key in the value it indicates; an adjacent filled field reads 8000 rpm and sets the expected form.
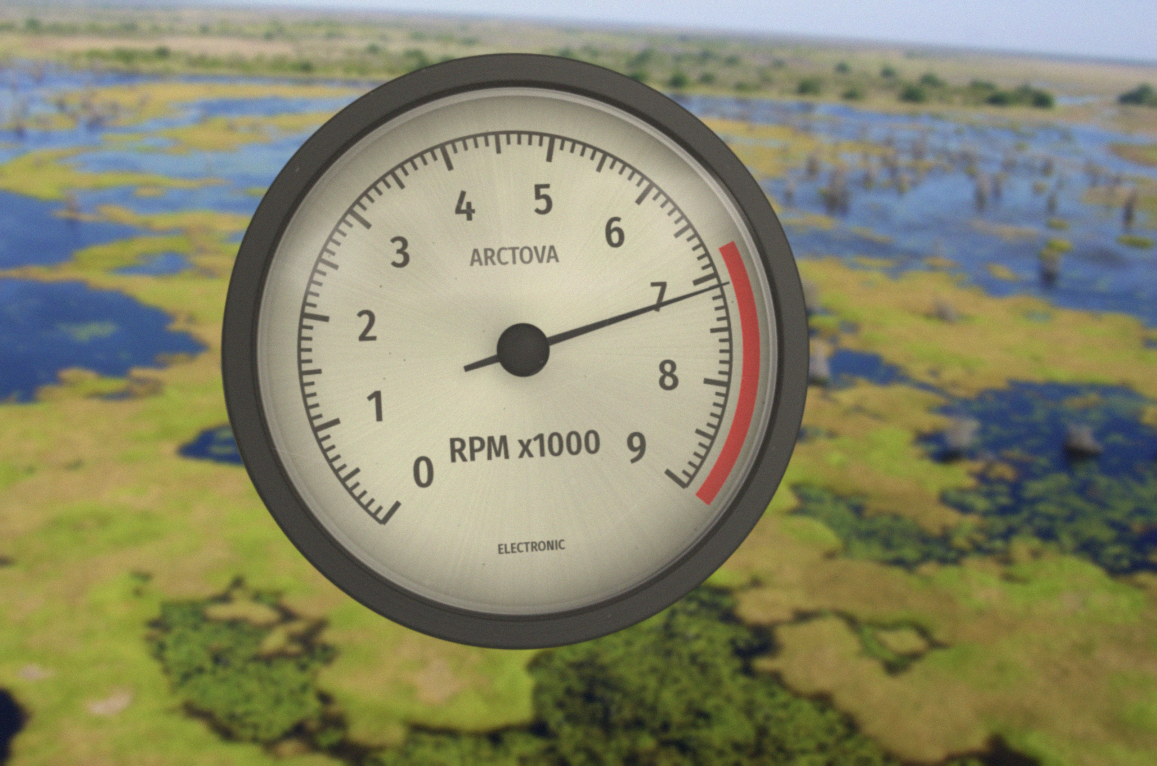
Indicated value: 7100 rpm
